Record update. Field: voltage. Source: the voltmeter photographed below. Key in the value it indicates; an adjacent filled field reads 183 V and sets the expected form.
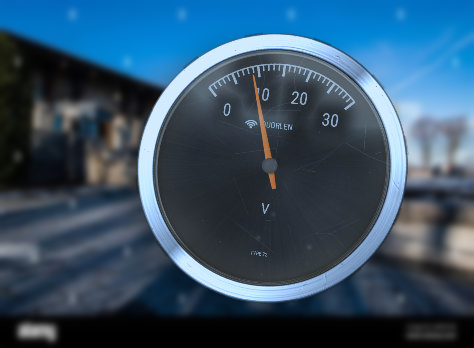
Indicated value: 9 V
